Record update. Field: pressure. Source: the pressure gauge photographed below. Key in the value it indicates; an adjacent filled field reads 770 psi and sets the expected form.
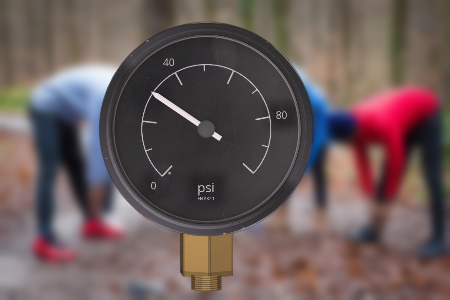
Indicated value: 30 psi
